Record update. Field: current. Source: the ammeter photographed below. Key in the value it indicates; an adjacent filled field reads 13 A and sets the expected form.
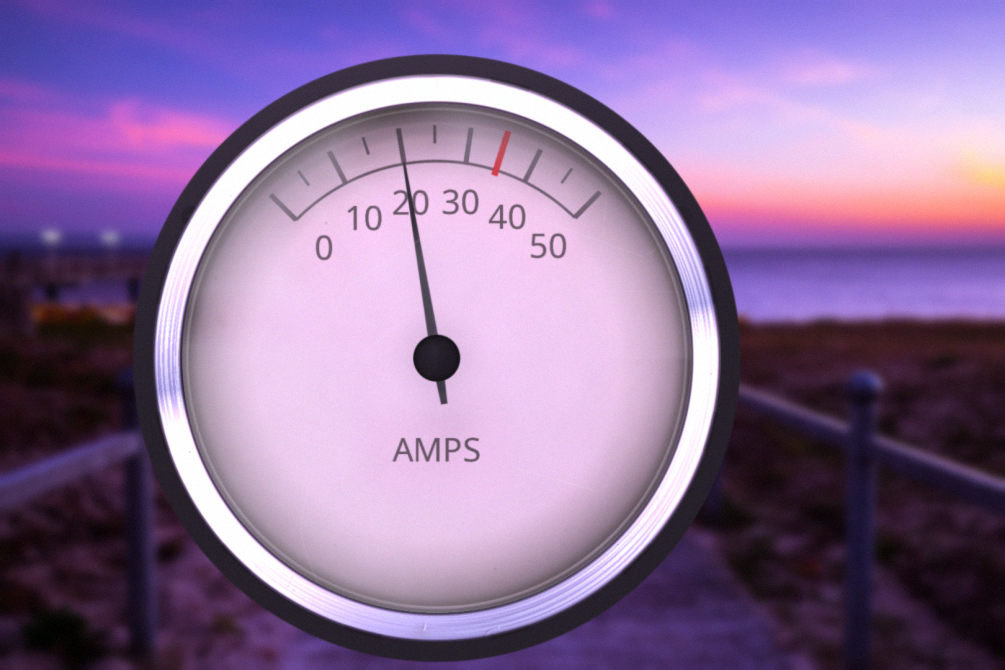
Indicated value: 20 A
